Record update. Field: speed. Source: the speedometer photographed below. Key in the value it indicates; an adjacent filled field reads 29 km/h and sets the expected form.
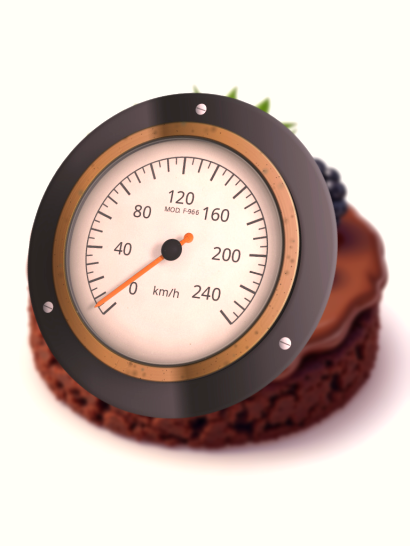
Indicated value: 5 km/h
